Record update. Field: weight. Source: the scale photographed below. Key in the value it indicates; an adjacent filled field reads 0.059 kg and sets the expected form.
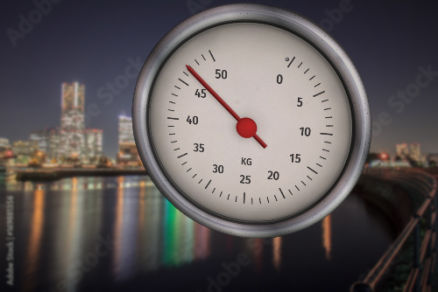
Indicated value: 47 kg
